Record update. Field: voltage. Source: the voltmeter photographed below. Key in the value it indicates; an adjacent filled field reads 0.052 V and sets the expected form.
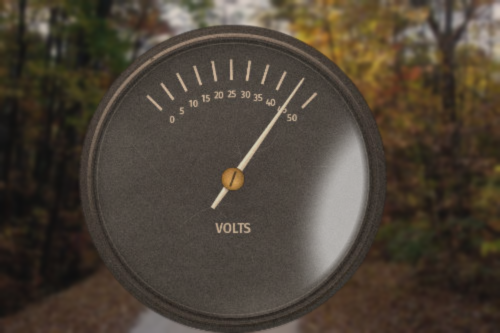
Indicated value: 45 V
